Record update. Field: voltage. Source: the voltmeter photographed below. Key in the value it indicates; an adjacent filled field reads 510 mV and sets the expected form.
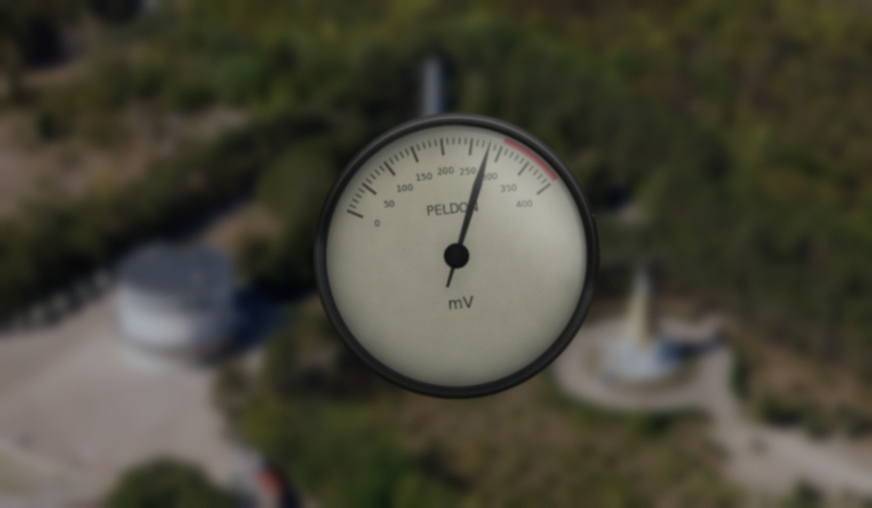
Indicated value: 280 mV
